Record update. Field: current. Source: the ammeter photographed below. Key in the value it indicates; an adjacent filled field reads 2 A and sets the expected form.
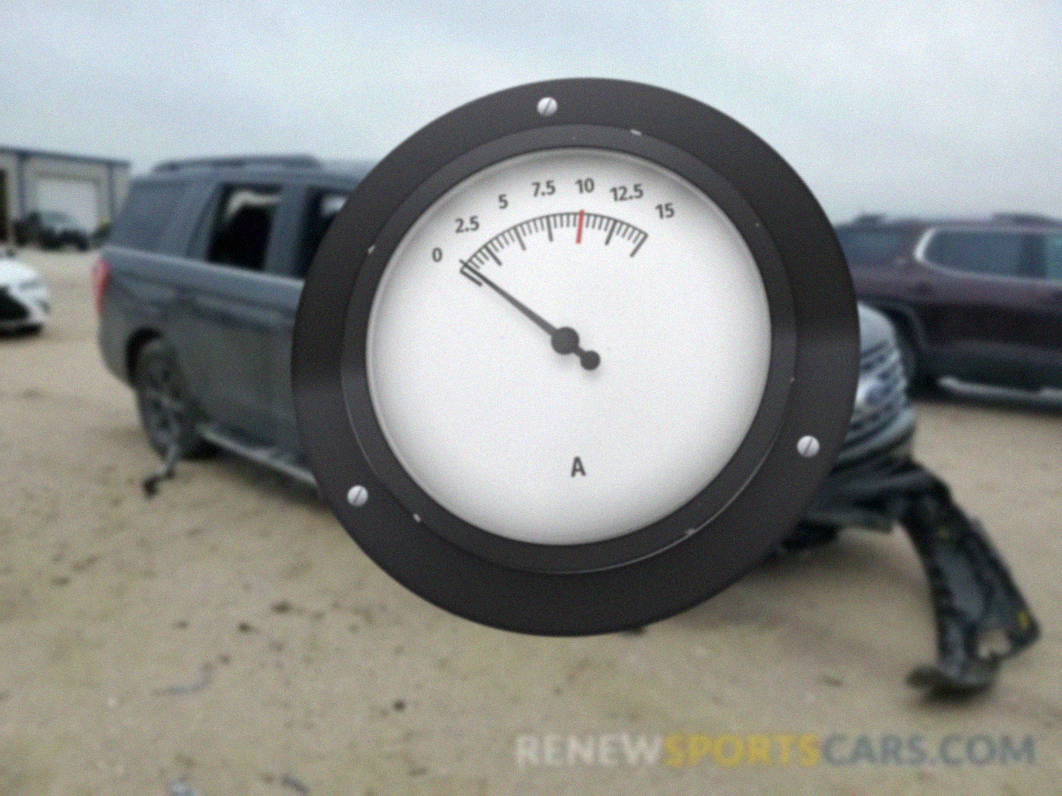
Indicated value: 0.5 A
